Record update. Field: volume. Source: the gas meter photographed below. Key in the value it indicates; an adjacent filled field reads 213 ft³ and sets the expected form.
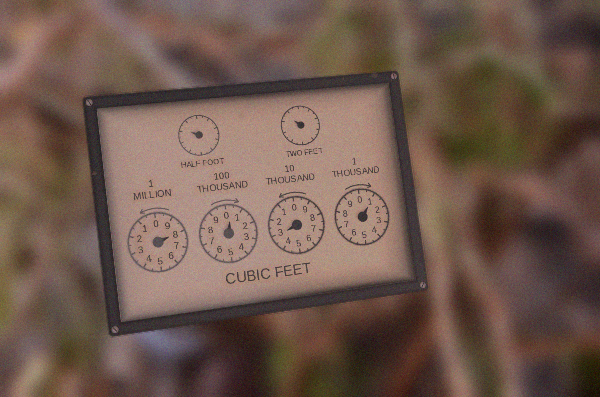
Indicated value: 803100 ft³
